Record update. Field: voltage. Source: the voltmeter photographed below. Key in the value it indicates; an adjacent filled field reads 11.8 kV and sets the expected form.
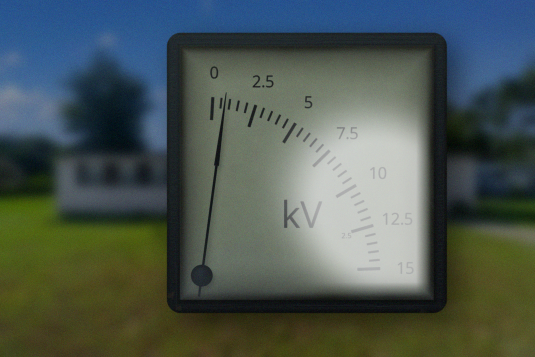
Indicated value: 0.75 kV
